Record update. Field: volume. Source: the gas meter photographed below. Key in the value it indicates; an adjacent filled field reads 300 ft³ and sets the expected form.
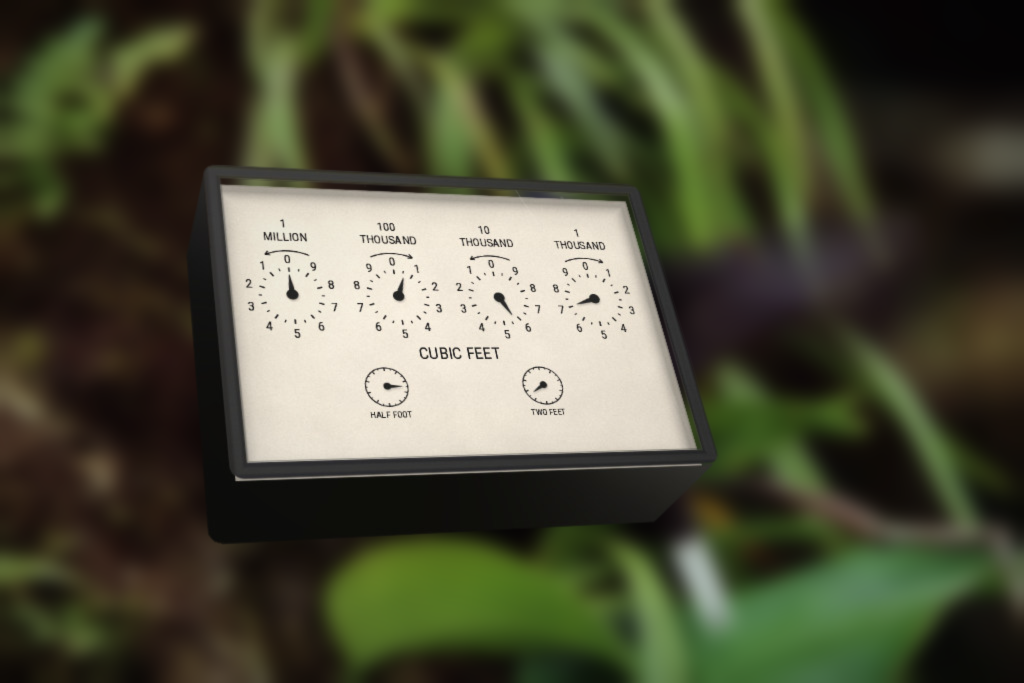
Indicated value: 5700 ft³
